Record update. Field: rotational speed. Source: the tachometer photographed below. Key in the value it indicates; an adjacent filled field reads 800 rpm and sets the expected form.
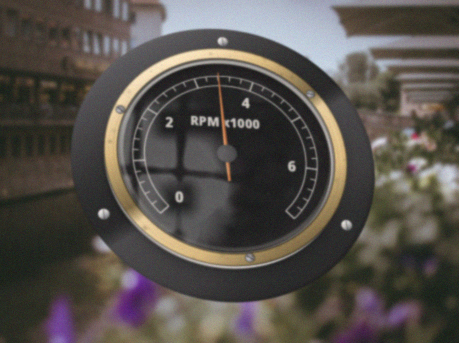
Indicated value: 3400 rpm
